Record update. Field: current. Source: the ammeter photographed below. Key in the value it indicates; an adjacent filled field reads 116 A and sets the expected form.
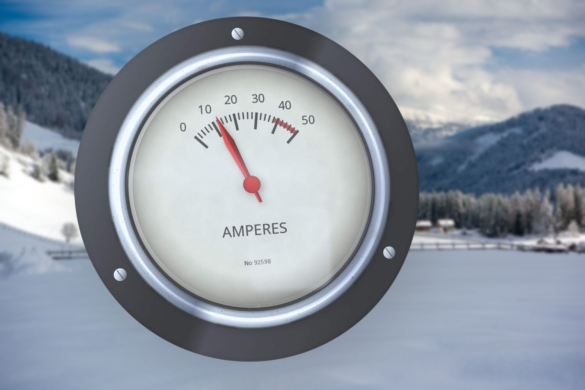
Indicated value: 12 A
